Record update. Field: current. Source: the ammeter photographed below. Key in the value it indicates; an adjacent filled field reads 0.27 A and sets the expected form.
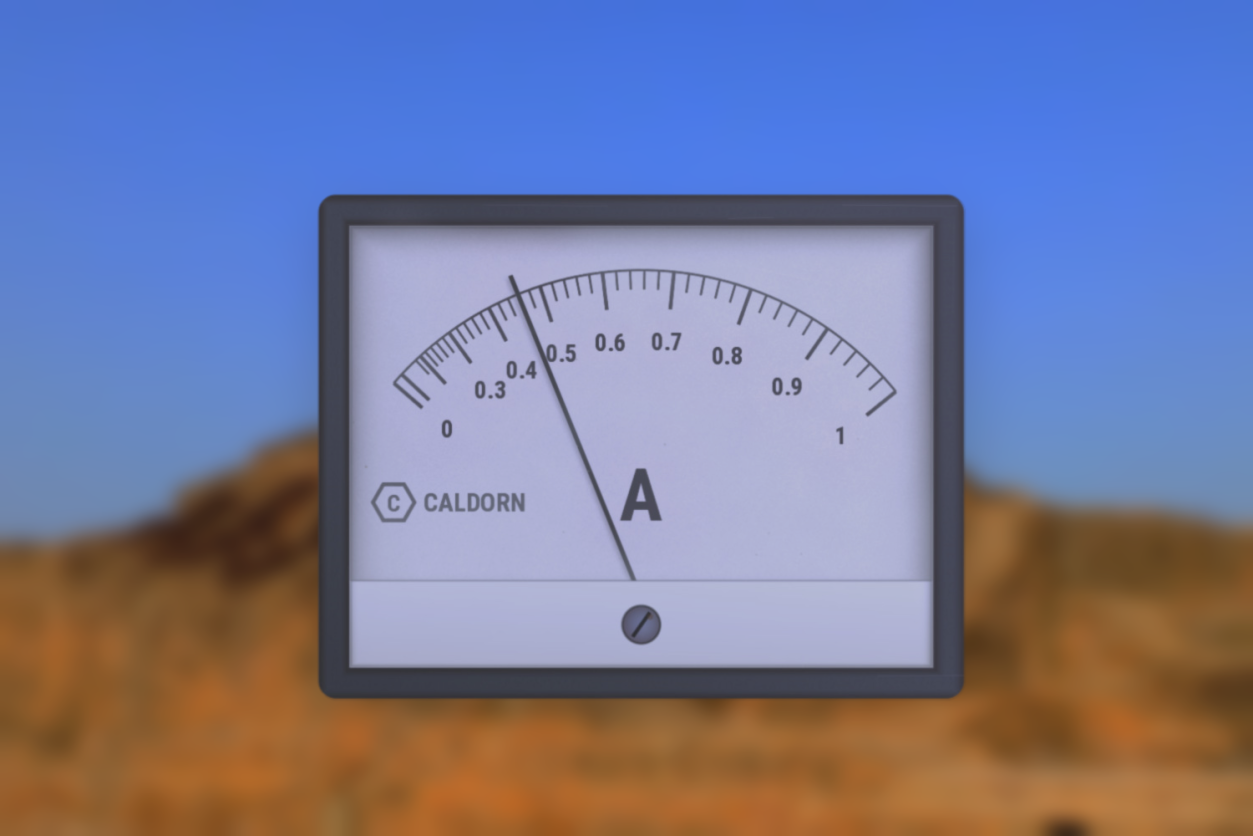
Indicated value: 0.46 A
